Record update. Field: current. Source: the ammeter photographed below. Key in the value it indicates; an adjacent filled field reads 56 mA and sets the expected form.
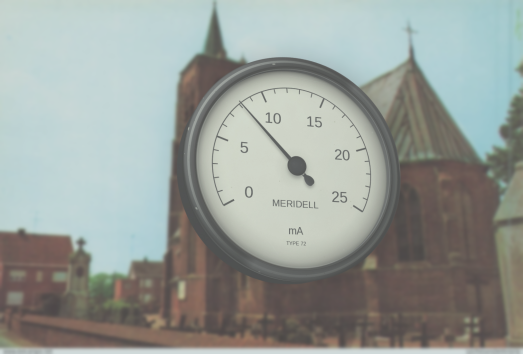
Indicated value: 8 mA
